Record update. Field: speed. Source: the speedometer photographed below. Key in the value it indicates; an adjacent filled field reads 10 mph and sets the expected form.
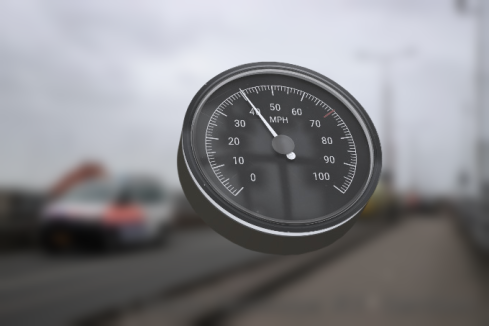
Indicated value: 40 mph
